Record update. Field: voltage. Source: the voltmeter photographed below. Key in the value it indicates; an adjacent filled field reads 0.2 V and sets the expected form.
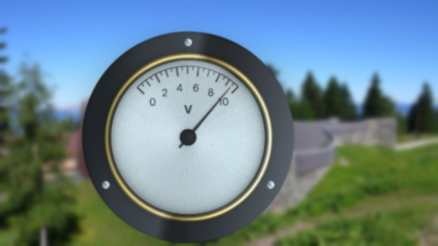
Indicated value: 9.5 V
